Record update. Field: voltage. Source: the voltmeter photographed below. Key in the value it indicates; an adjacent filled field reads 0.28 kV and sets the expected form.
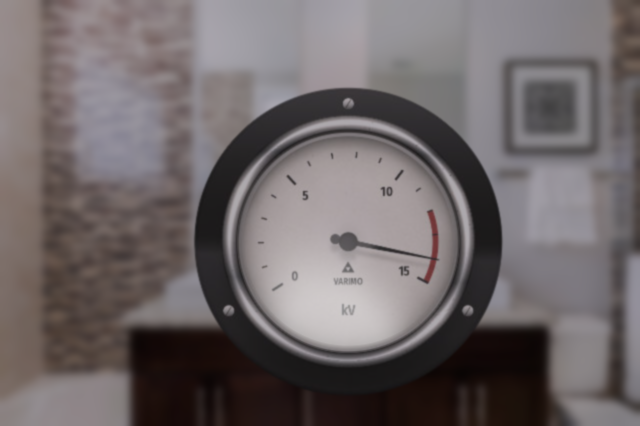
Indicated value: 14 kV
